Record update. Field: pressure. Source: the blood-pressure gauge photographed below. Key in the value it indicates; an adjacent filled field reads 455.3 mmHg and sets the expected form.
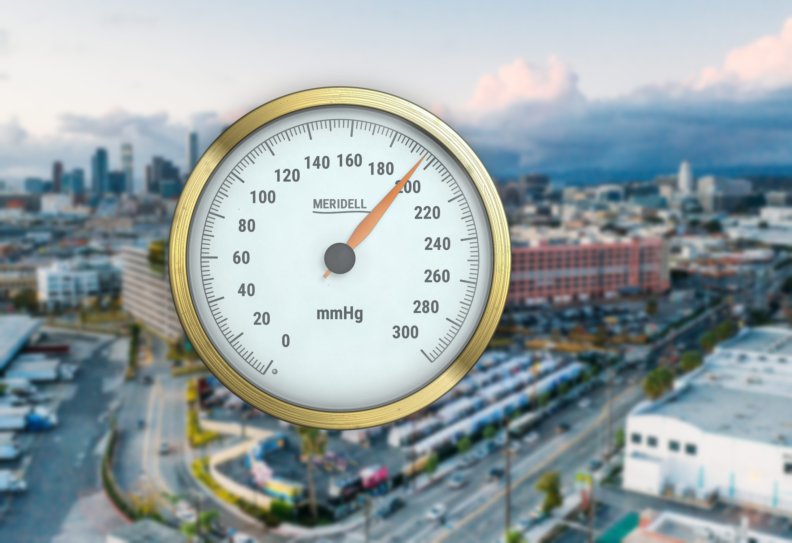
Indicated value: 196 mmHg
